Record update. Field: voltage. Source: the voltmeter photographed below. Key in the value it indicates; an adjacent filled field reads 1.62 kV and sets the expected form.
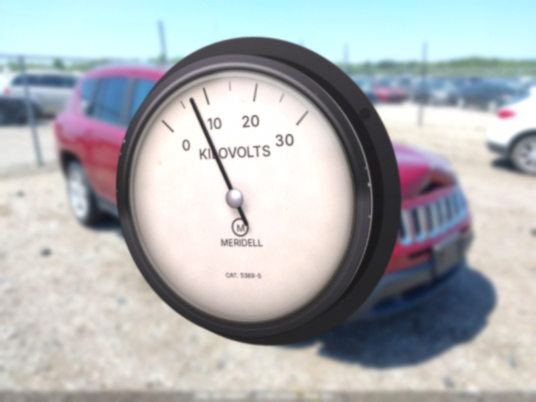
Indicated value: 7.5 kV
